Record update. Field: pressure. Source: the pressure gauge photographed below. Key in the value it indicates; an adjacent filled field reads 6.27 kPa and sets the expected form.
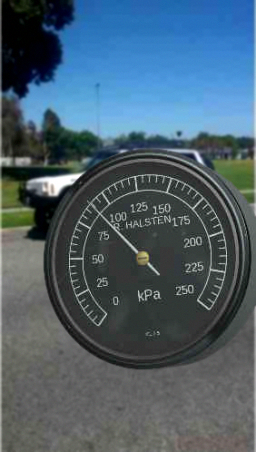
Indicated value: 90 kPa
